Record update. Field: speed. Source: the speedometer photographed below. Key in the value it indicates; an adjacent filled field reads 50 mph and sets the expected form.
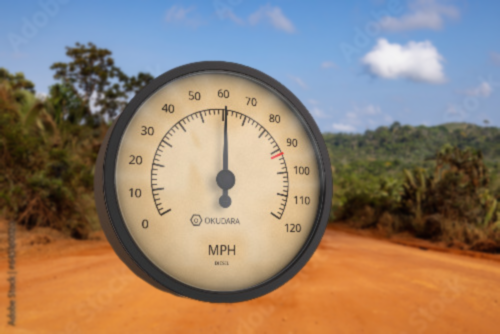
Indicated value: 60 mph
